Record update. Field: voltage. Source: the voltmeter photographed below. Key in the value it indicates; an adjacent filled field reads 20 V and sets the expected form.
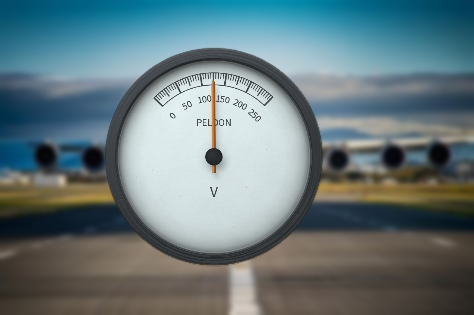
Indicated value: 125 V
